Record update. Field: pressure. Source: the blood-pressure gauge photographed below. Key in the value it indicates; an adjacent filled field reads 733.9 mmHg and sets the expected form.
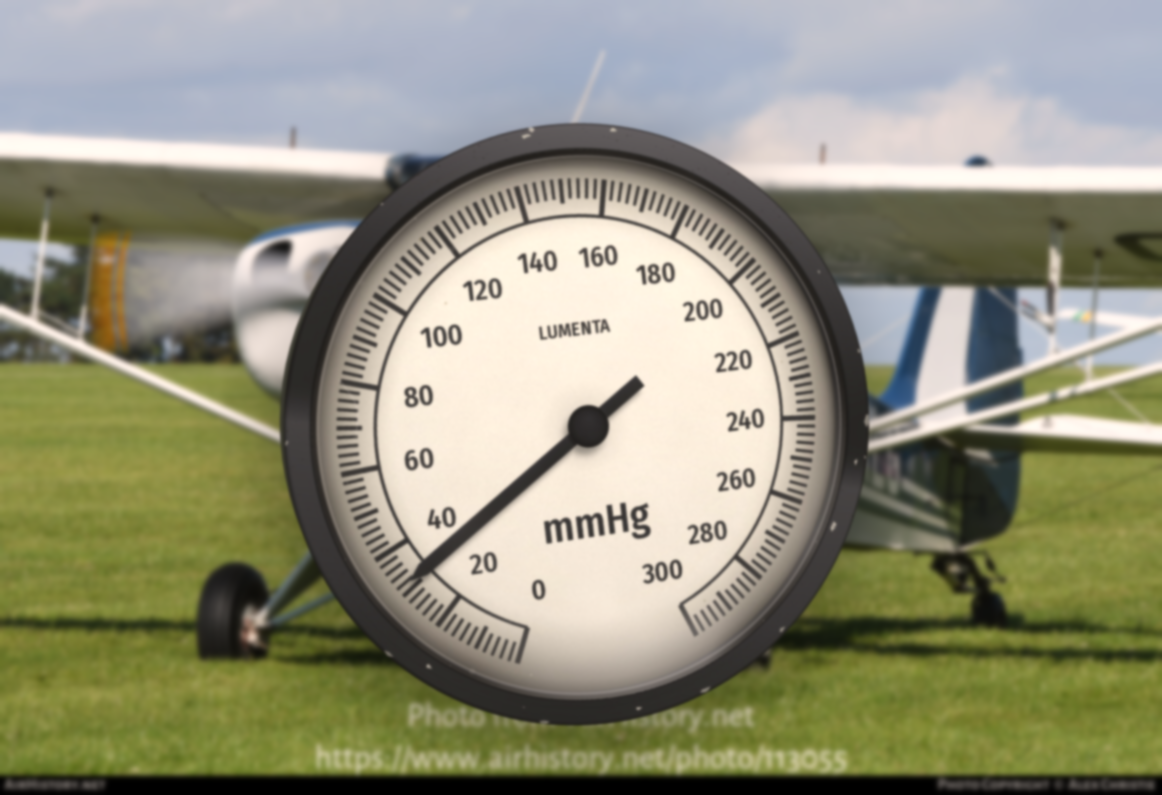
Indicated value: 32 mmHg
